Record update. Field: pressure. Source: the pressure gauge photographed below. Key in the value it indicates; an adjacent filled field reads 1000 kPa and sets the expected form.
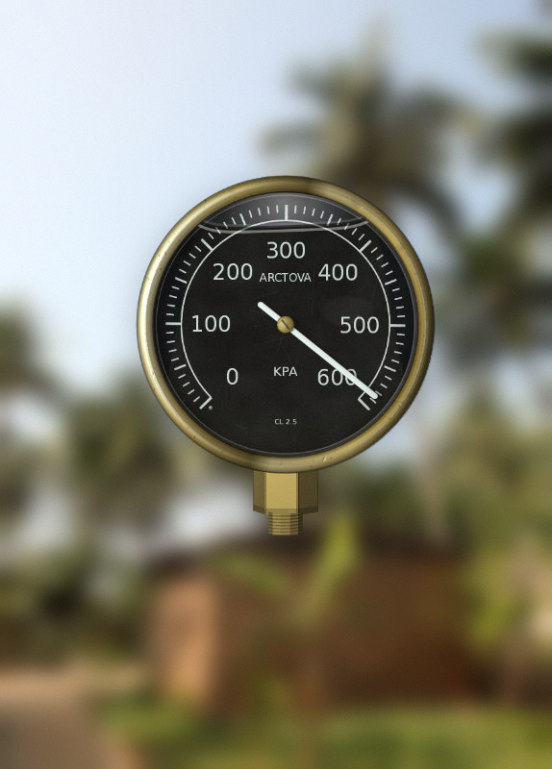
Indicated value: 585 kPa
